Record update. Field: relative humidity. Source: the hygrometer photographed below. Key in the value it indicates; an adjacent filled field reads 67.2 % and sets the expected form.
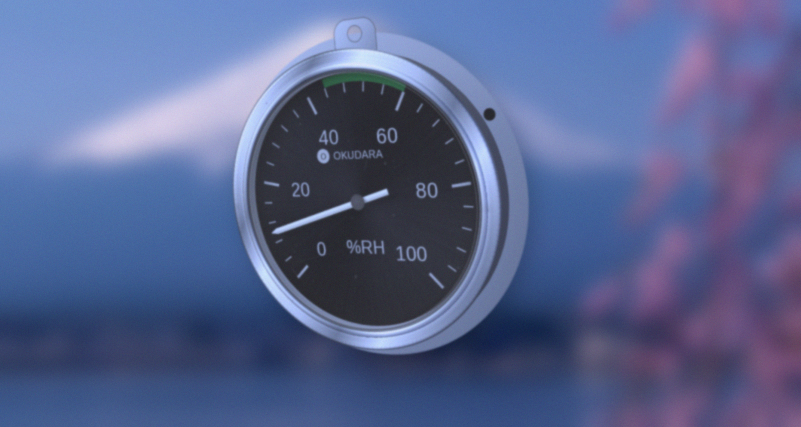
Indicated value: 10 %
